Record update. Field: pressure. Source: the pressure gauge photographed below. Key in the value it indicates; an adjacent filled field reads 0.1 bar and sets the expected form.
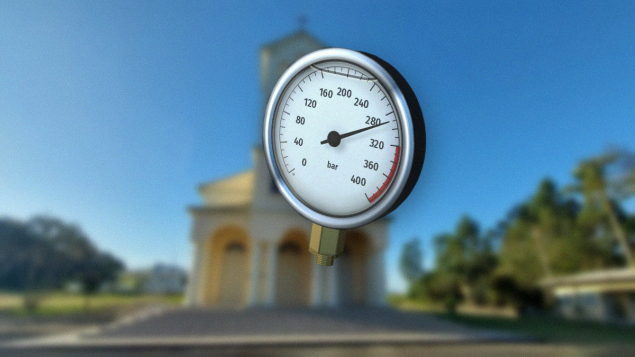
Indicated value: 290 bar
